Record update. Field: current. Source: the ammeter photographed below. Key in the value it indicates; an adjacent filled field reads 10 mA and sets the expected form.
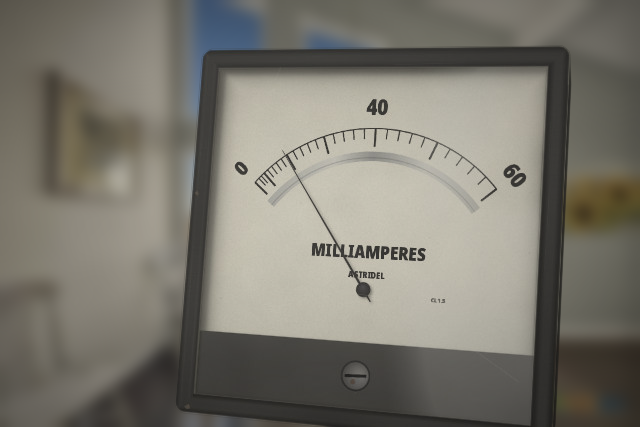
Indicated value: 20 mA
